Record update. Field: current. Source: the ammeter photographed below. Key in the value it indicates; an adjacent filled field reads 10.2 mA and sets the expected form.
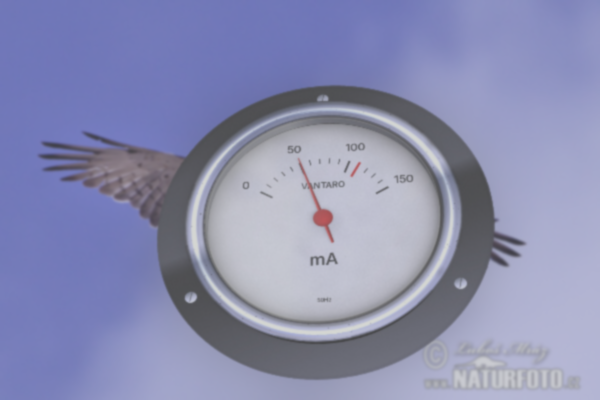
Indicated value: 50 mA
